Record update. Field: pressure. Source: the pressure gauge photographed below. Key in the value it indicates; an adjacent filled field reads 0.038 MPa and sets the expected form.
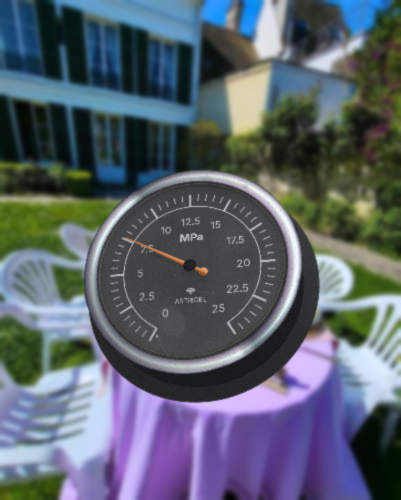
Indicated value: 7.5 MPa
